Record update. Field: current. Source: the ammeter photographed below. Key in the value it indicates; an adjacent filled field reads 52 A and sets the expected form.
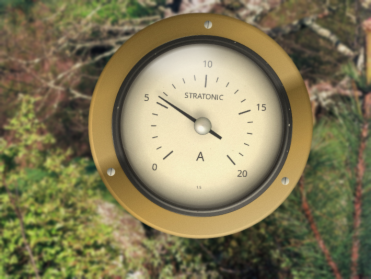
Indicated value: 5.5 A
